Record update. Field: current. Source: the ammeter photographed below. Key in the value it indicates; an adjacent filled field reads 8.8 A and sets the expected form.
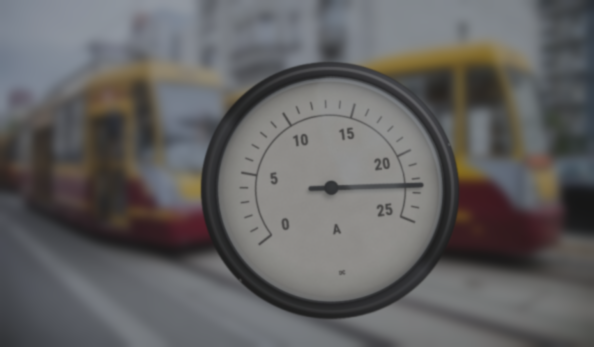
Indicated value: 22.5 A
